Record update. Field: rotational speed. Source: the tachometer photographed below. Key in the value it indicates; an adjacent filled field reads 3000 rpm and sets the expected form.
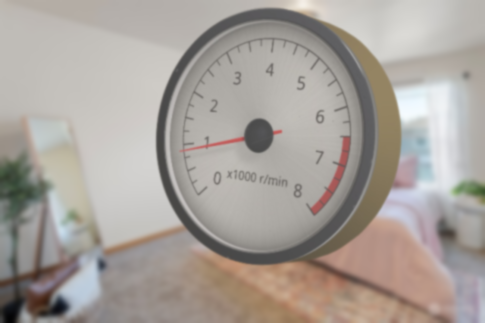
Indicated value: 875 rpm
